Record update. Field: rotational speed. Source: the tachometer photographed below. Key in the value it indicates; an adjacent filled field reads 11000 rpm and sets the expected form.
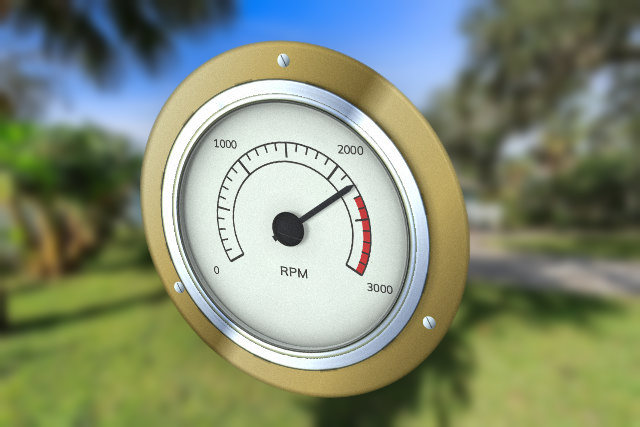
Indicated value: 2200 rpm
